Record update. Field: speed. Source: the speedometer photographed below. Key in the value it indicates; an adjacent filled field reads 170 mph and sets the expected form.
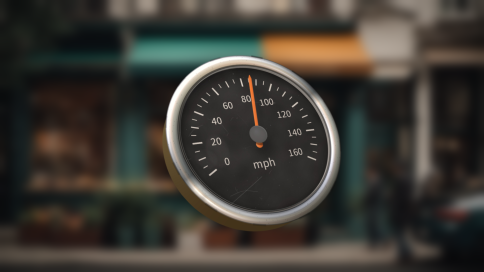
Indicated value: 85 mph
